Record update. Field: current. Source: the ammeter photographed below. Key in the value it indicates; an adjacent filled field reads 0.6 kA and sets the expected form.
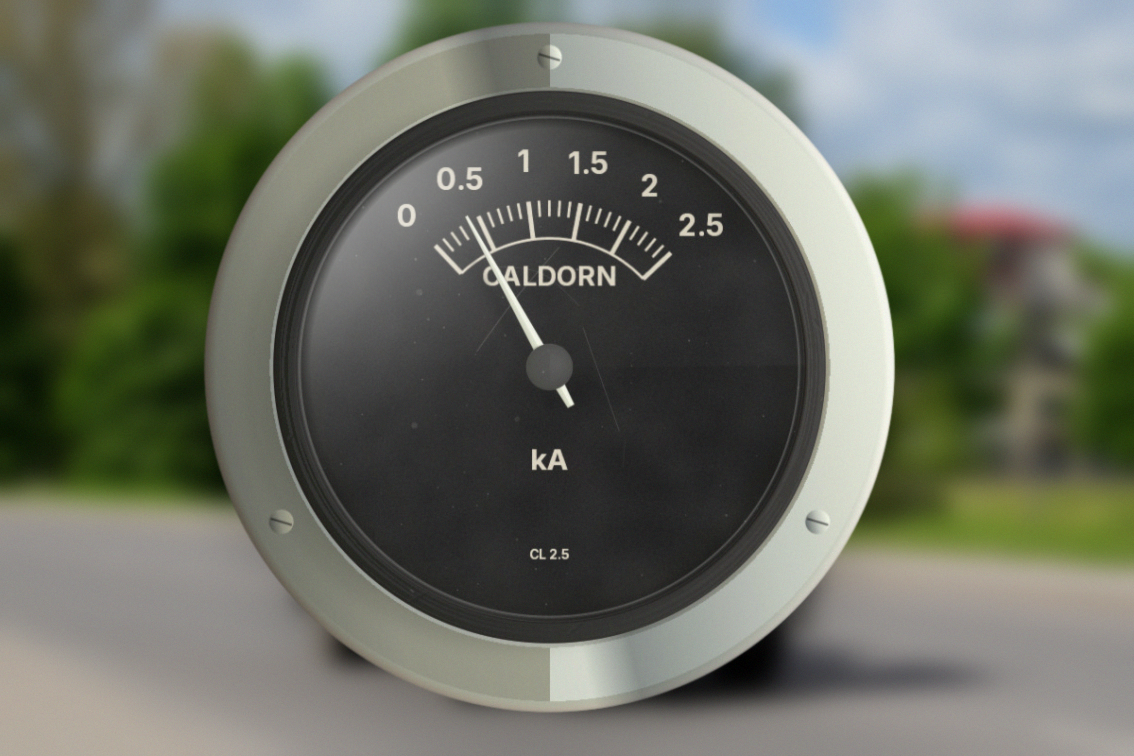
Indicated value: 0.4 kA
